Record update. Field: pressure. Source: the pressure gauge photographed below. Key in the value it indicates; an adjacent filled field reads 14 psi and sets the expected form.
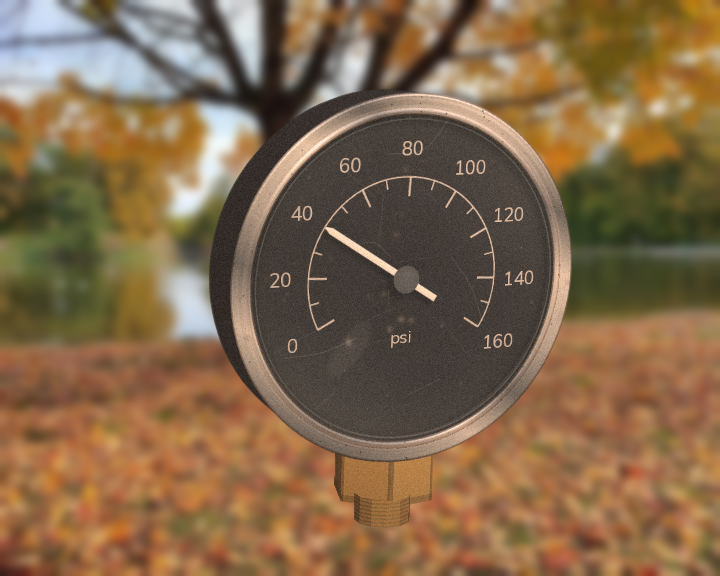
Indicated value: 40 psi
